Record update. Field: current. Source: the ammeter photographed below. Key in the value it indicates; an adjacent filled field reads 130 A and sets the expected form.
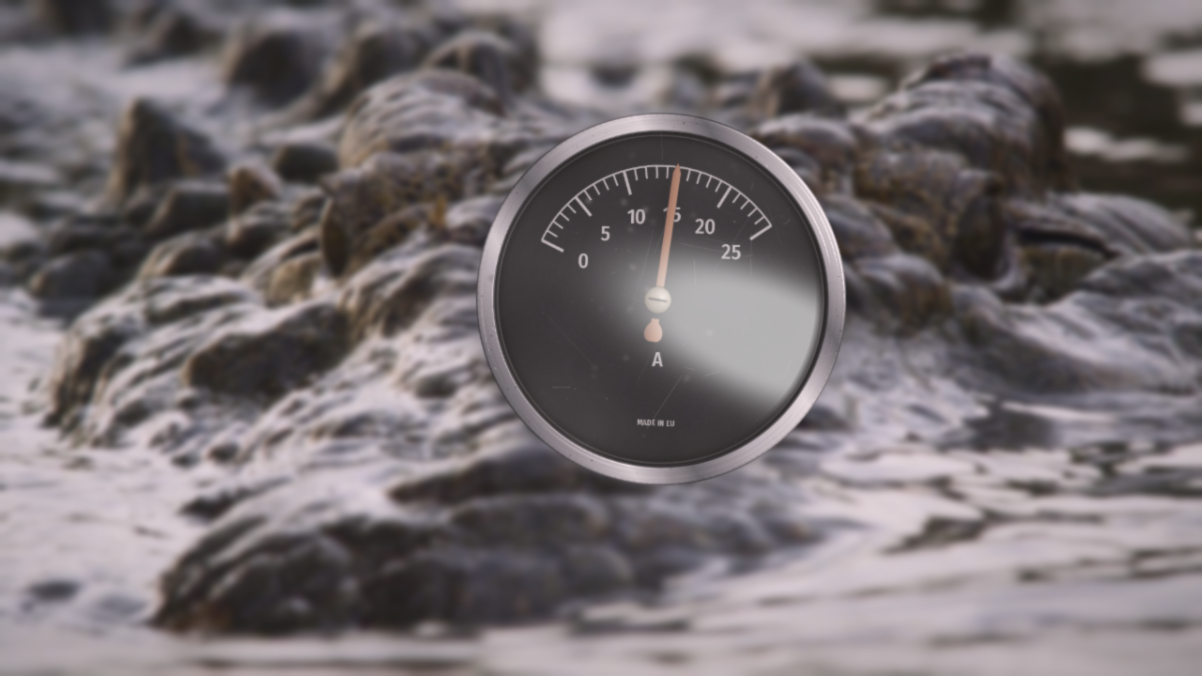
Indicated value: 15 A
